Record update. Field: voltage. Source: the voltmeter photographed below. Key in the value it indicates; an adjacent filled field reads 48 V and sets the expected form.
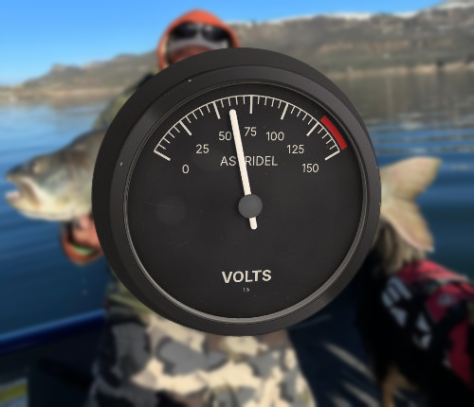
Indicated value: 60 V
